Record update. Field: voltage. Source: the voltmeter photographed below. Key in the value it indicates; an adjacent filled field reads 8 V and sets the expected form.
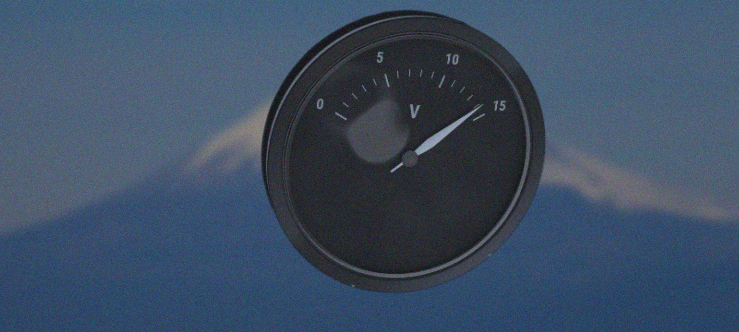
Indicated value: 14 V
